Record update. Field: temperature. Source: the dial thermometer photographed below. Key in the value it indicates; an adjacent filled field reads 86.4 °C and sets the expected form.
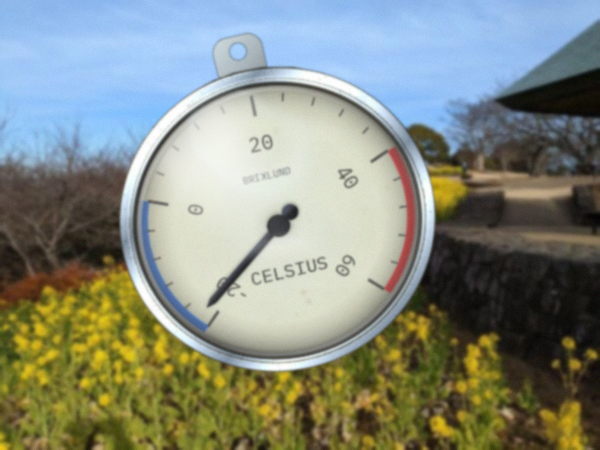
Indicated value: -18 °C
